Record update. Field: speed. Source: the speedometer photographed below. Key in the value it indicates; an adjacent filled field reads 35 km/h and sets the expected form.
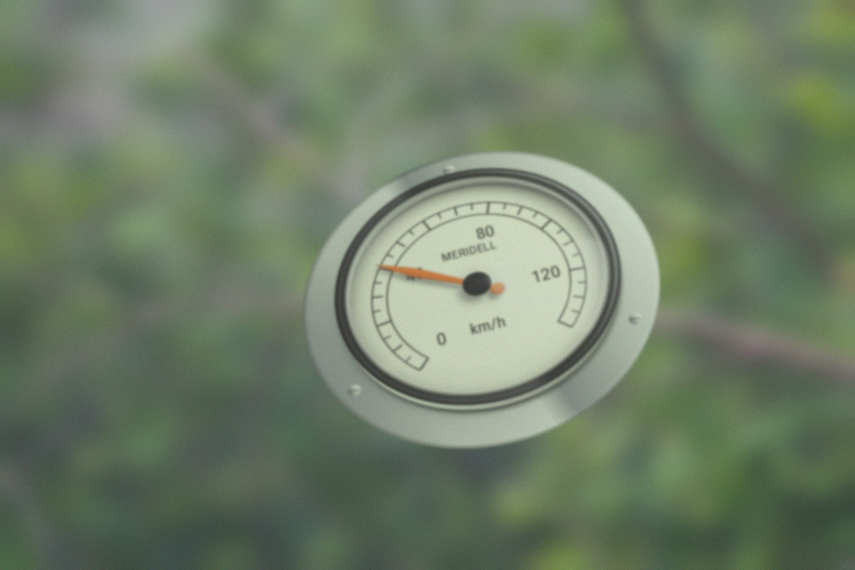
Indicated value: 40 km/h
